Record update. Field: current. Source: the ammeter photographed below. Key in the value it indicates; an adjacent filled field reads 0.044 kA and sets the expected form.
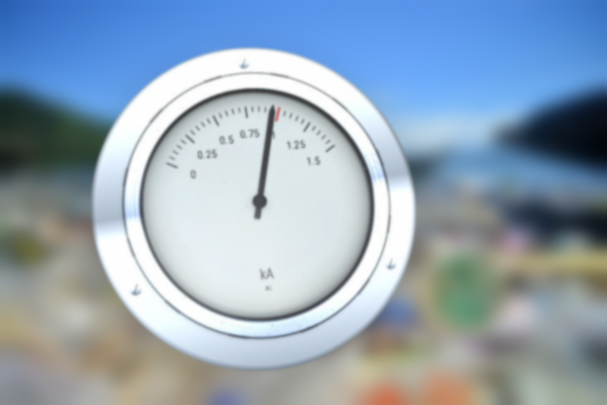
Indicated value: 0.95 kA
